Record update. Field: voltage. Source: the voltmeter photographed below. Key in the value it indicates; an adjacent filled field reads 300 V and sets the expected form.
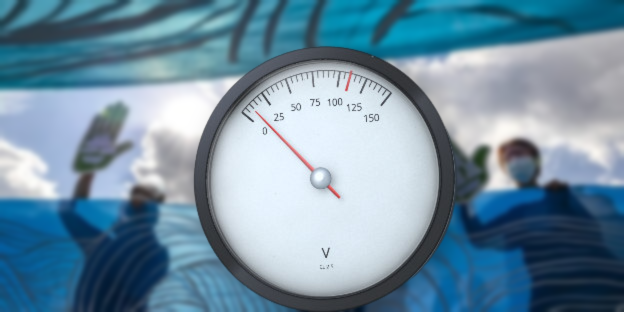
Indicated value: 10 V
